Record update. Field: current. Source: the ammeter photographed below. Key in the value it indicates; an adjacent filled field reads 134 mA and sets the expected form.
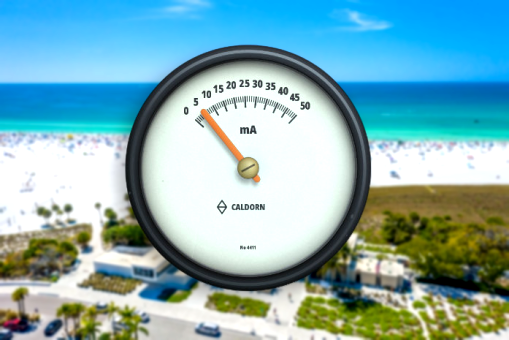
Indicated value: 5 mA
